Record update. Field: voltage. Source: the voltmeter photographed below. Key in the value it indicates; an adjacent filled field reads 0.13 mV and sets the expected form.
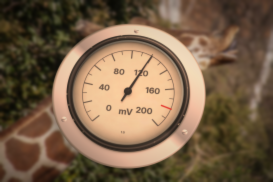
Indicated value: 120 mV
